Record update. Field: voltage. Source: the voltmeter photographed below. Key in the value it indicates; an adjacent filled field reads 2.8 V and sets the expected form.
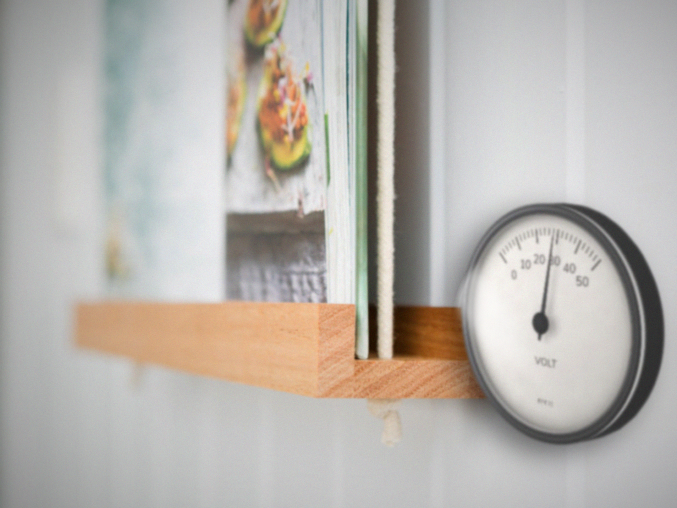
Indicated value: 30 V
